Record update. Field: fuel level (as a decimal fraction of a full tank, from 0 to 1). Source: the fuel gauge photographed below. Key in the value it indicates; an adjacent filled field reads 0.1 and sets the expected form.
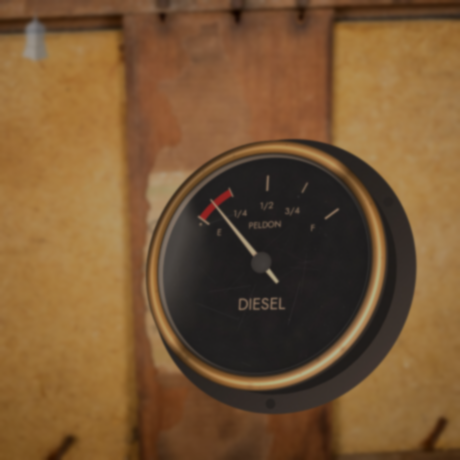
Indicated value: 0.125
